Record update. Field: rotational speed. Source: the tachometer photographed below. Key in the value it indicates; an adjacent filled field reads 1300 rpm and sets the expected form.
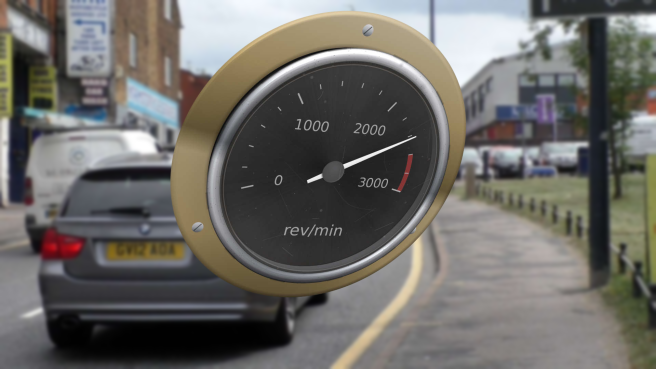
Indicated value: 2400 rpm
